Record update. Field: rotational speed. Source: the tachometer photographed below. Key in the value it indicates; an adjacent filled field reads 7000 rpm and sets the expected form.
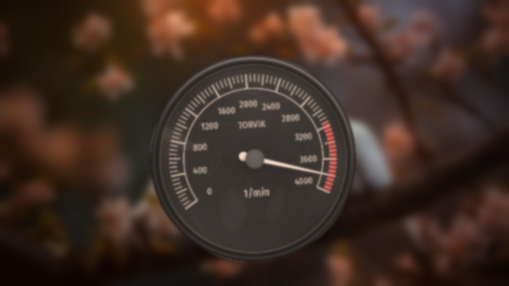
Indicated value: 3800 rpm
